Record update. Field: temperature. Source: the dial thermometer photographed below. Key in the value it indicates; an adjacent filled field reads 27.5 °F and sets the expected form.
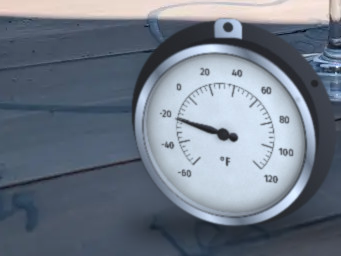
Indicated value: -20 °F
